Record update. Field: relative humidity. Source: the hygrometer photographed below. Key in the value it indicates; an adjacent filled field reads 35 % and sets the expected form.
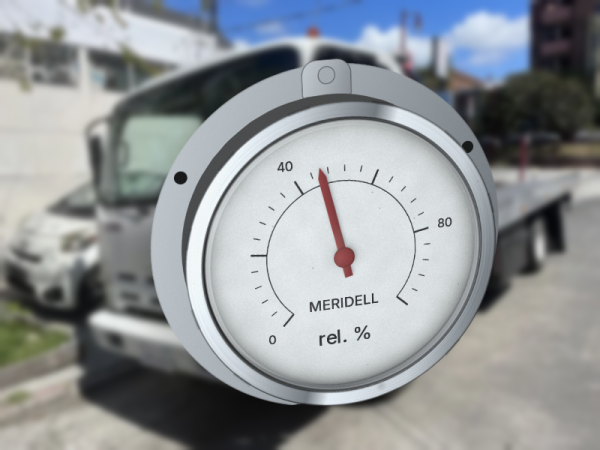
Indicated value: 46 %
